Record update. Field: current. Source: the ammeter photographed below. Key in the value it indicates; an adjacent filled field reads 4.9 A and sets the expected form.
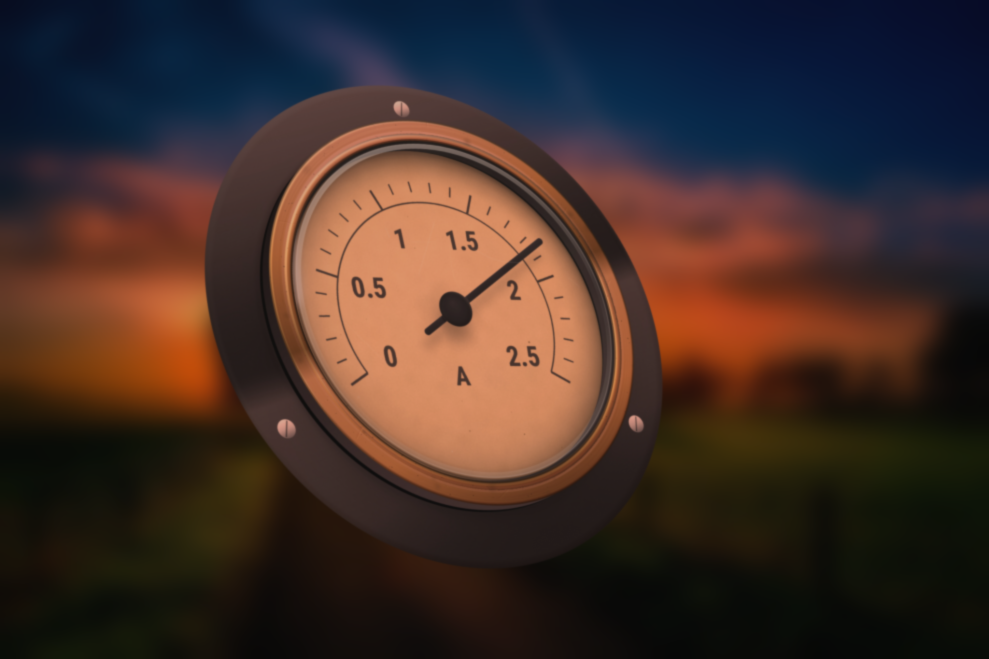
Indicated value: 1.85 A
